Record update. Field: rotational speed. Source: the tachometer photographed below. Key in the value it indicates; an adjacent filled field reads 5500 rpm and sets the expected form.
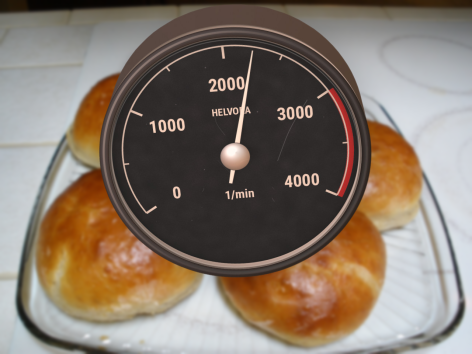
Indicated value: 2250 rpm
